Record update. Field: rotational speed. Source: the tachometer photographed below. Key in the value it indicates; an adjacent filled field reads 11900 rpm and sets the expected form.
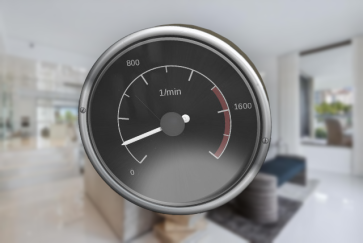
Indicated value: 200 rpm
